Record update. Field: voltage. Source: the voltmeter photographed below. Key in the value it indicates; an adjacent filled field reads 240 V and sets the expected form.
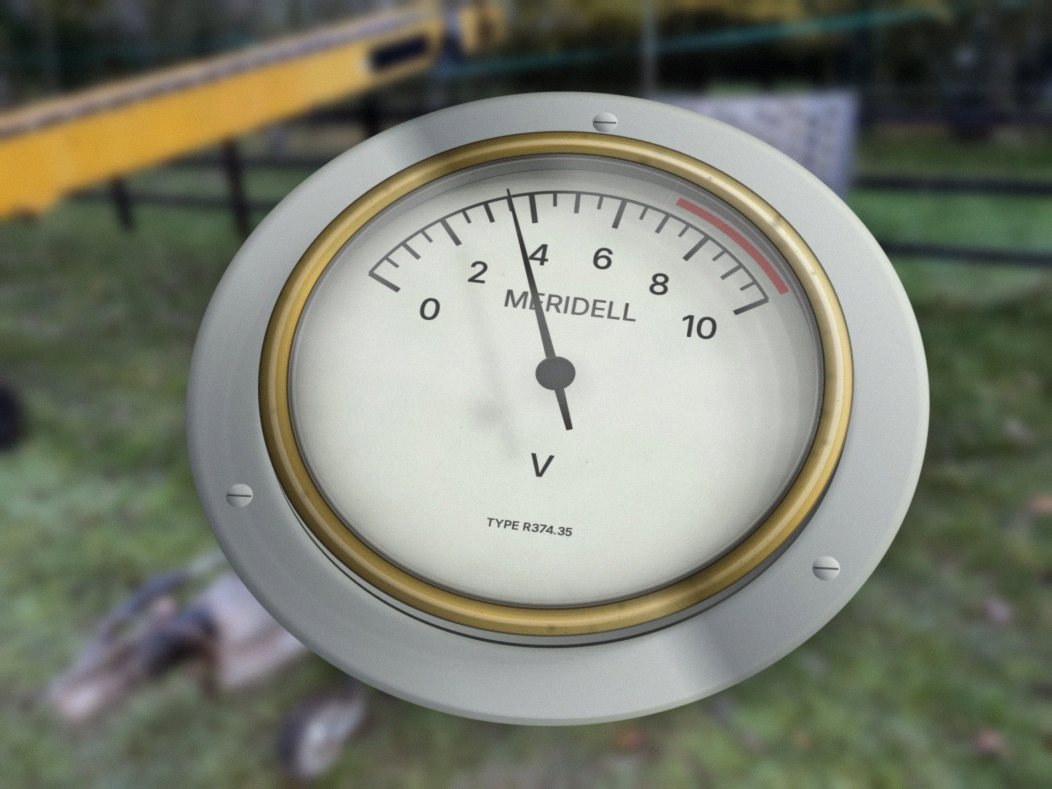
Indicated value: 3.5 V
